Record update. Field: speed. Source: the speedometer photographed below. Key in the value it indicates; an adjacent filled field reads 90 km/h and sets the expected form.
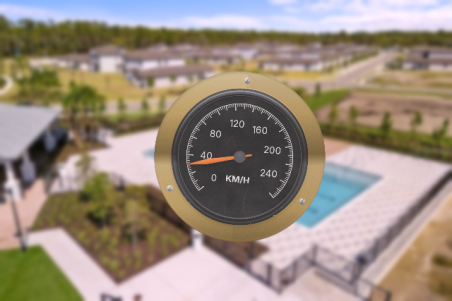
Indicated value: 30 km/h
